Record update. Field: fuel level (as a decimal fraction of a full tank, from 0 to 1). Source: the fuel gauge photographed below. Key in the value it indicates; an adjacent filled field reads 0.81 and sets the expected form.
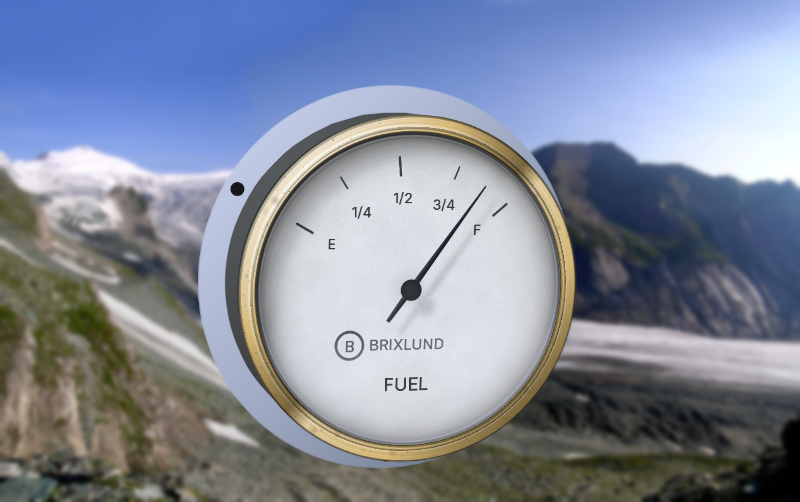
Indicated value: 0.875
